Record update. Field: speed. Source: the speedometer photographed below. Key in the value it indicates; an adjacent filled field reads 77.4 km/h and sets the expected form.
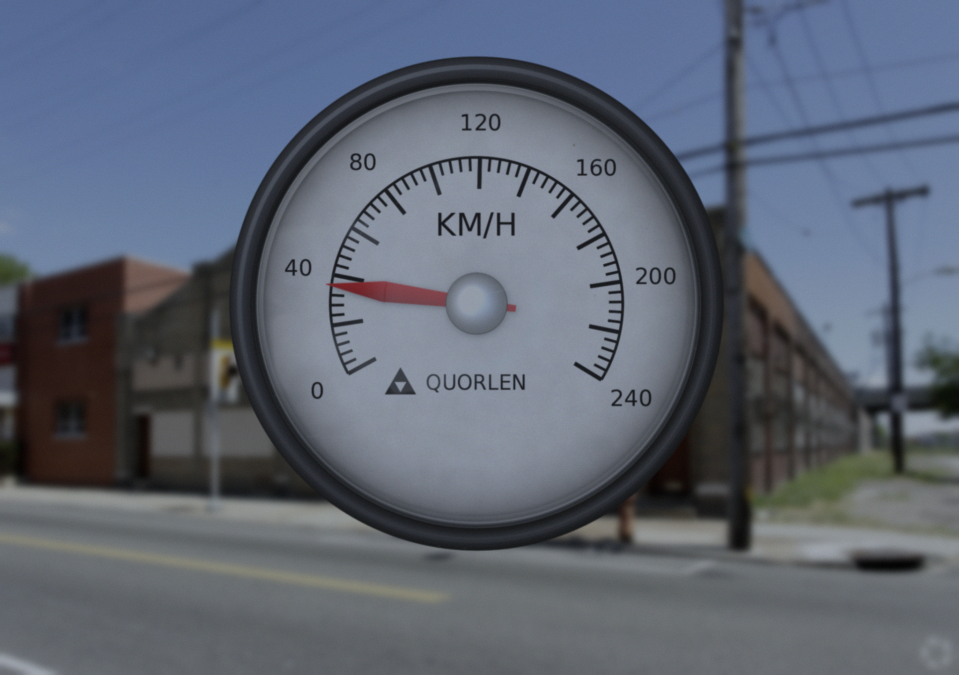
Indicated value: 36 km/h
